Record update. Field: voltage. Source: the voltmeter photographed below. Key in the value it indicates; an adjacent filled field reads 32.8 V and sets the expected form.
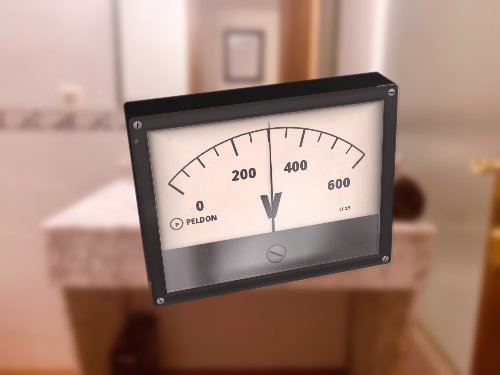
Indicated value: 300 V
